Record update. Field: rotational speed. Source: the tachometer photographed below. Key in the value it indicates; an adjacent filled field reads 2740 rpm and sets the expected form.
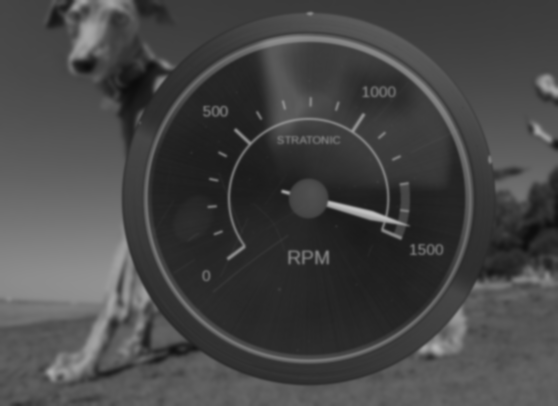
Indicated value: 1450 rpm
